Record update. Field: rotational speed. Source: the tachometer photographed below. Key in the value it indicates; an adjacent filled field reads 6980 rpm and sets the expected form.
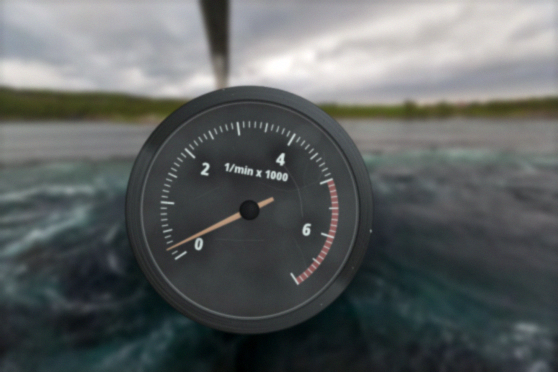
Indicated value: 200 rpm
